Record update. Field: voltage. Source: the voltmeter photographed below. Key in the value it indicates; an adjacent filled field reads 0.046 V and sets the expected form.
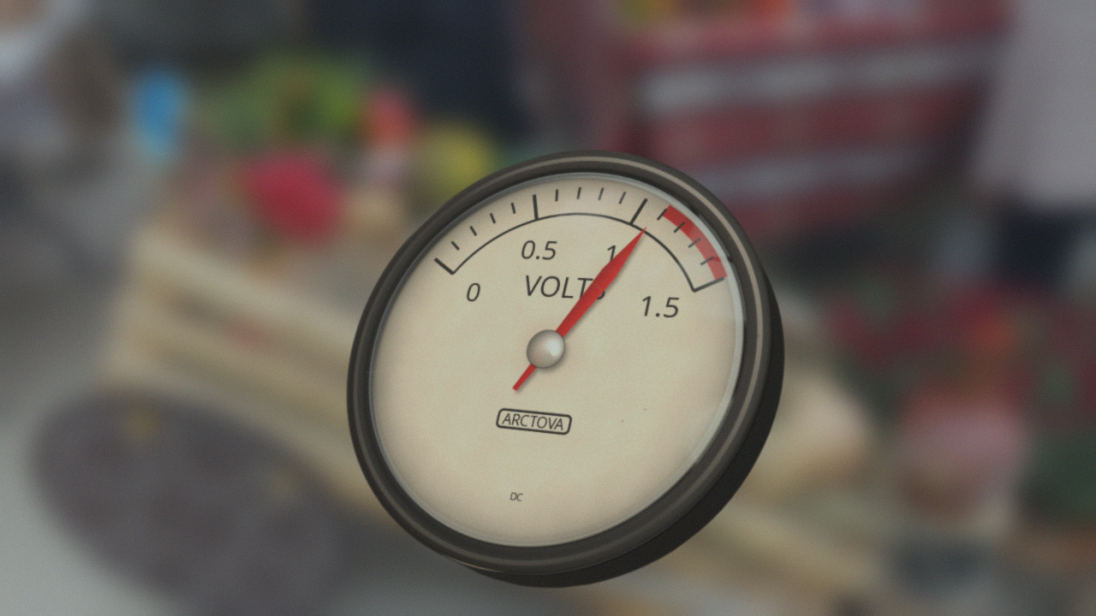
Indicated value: 1.1 V
